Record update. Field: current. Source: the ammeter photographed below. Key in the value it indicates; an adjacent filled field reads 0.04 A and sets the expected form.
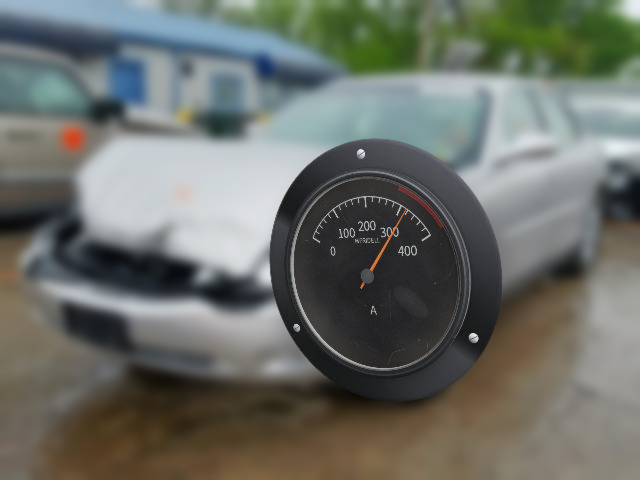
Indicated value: 320 A
